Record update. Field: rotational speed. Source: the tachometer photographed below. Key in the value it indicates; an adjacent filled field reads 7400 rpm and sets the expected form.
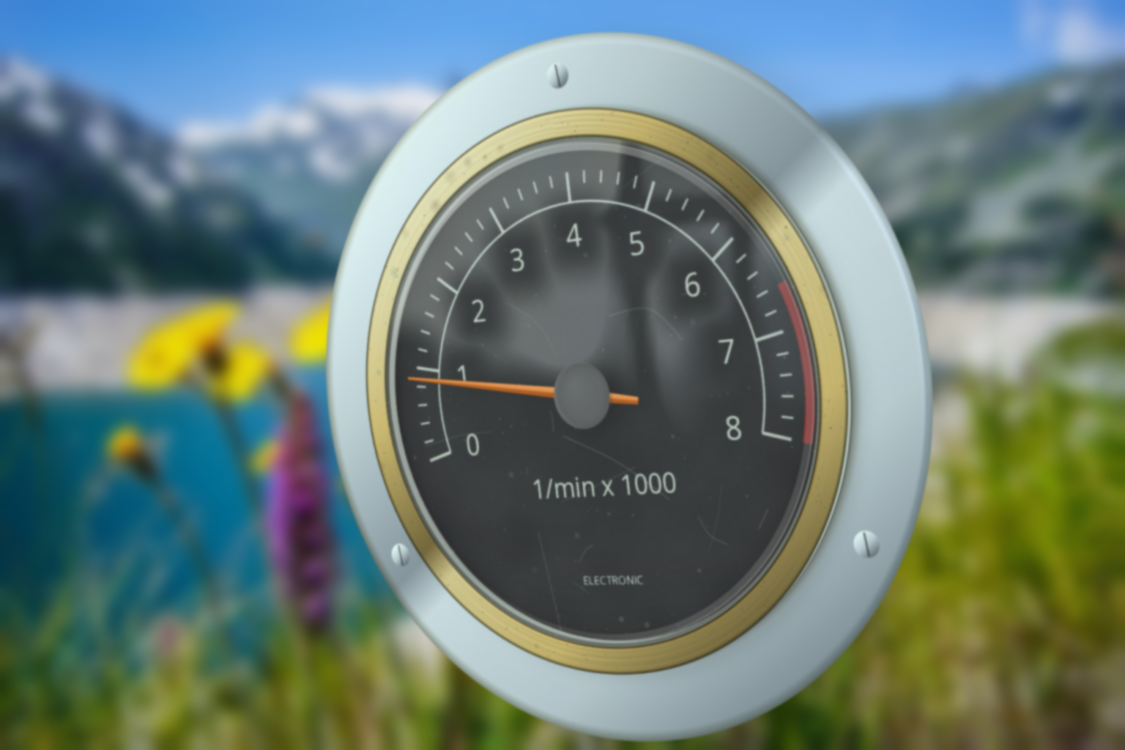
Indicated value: 900 rpm
